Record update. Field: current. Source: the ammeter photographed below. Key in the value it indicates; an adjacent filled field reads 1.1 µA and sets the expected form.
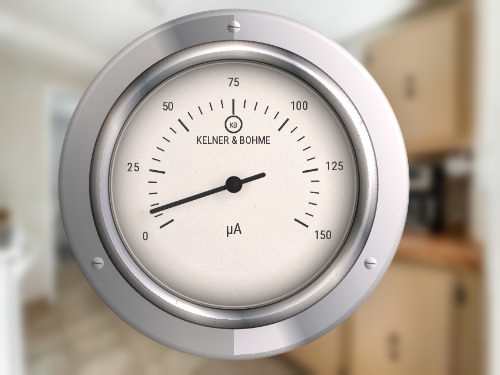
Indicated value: 7.5 µA
